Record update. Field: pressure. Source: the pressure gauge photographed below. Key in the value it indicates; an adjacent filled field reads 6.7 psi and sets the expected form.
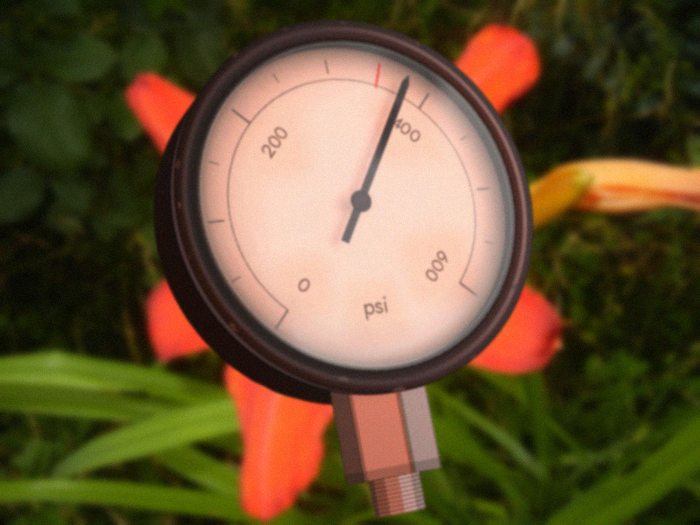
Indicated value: 375 psi
